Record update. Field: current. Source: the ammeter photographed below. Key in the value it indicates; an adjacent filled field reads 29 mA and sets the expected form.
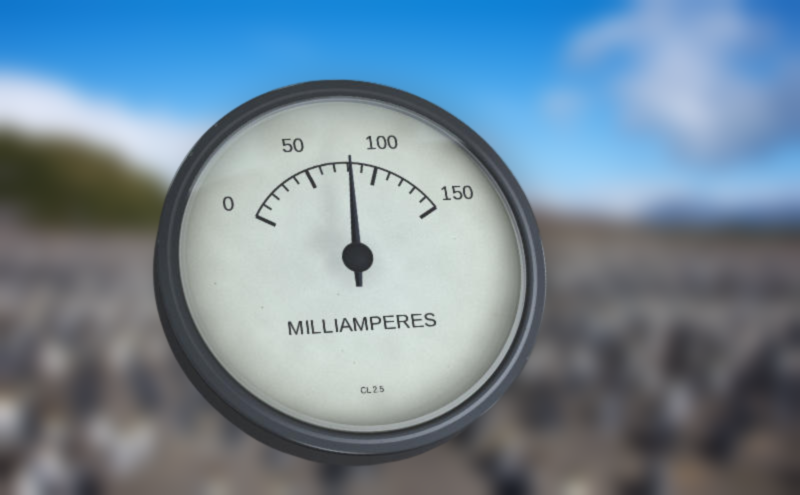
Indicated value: 80 mA
